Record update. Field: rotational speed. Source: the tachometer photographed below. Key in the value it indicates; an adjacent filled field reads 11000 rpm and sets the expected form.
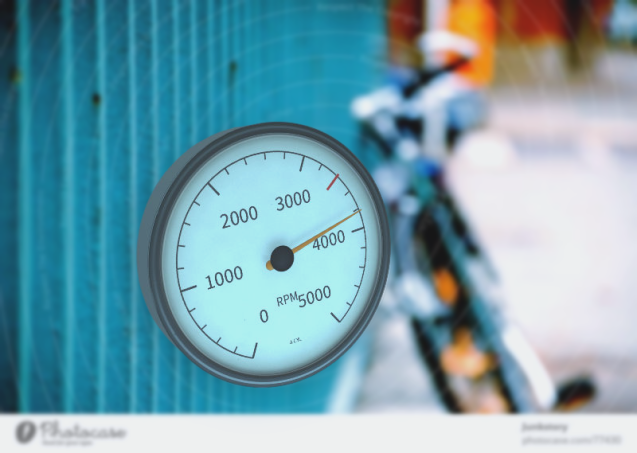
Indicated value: 3800 rpm
